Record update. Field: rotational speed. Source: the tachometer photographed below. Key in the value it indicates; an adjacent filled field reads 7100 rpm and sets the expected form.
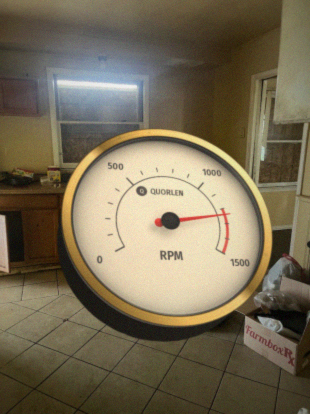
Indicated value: 1250 rpm
